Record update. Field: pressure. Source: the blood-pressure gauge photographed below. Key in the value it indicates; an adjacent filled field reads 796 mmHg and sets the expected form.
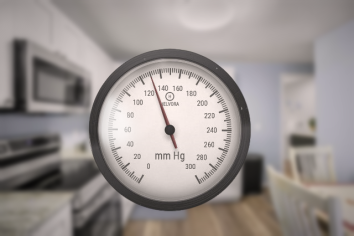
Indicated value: 130 mmHg
